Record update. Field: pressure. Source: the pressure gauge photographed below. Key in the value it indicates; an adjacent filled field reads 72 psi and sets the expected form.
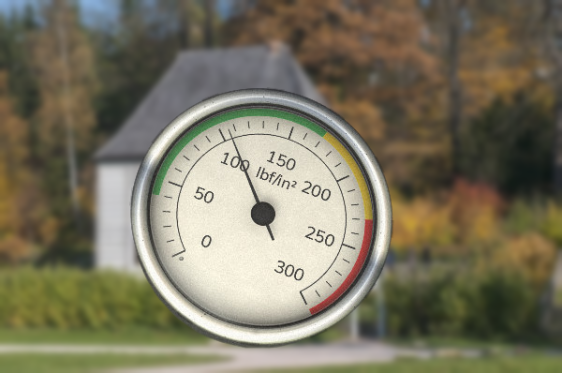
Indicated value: 105 psi
